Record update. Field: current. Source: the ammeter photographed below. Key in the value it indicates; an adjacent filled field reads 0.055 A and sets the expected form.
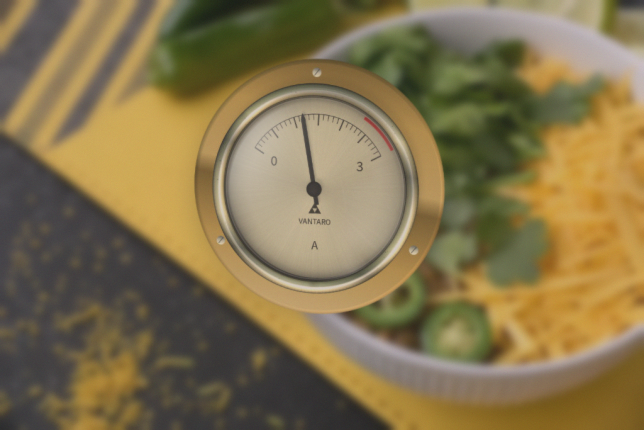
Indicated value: 1.2 A
